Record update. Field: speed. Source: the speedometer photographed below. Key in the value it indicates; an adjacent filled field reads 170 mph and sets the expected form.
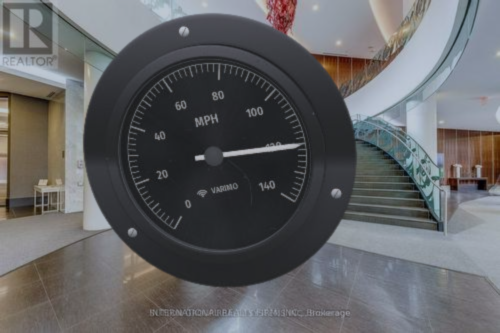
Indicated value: 120 mph
